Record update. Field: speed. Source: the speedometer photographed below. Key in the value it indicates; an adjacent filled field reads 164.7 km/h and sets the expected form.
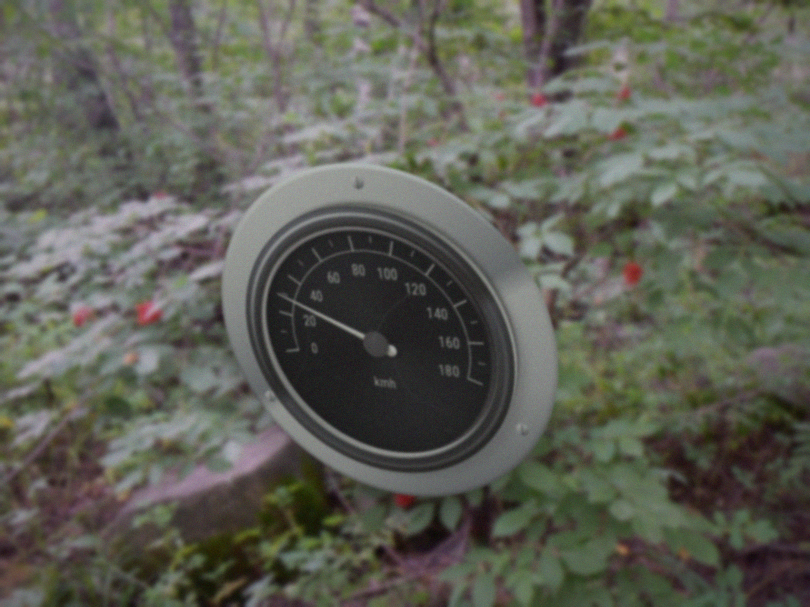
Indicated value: 30 km/h
